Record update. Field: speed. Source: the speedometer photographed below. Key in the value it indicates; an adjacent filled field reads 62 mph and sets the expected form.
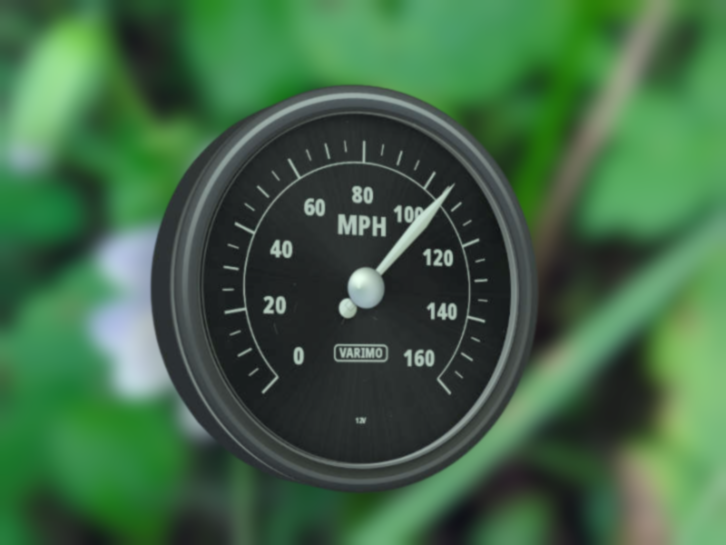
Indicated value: 105 mph
